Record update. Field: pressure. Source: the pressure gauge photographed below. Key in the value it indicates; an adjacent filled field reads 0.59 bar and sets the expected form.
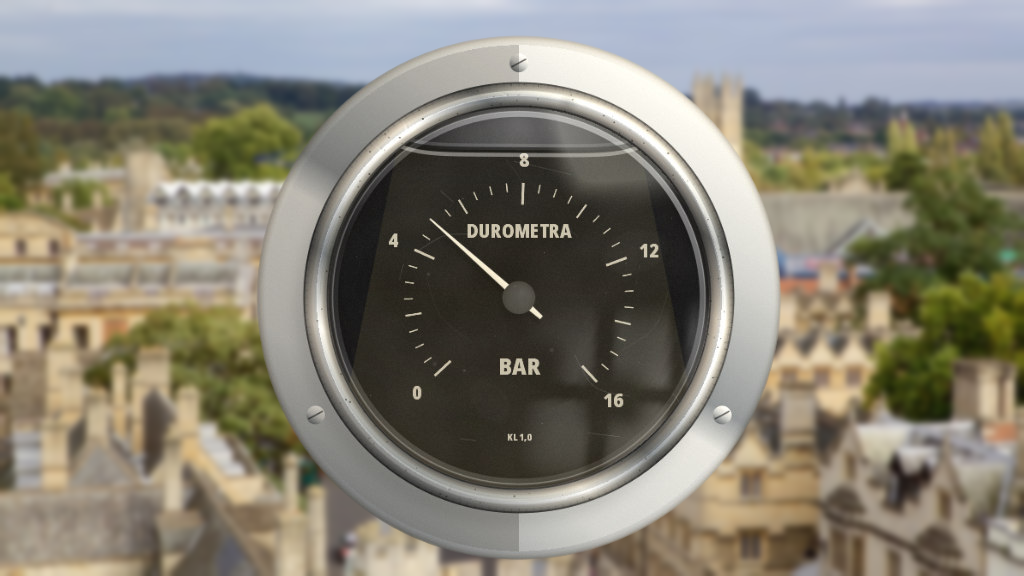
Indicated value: 5 bar
